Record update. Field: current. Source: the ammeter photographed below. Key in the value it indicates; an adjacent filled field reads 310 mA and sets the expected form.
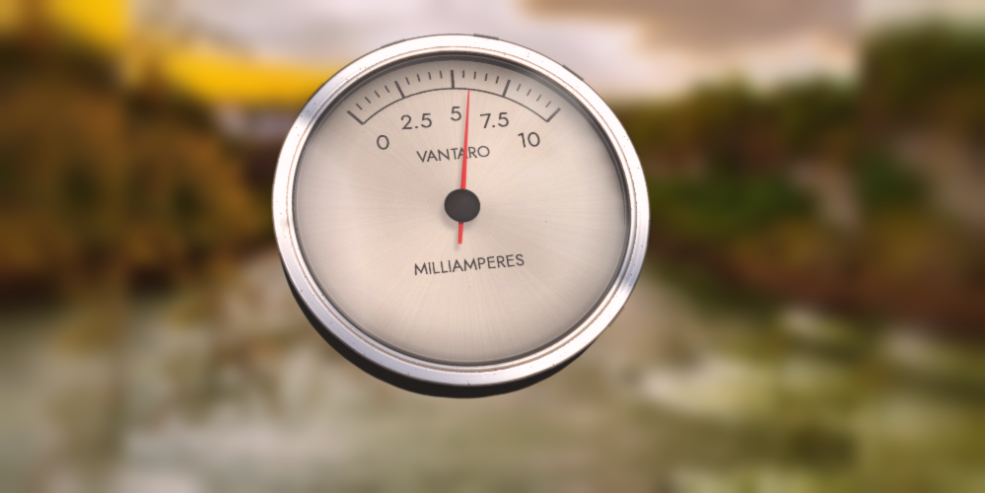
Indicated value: 5.75 mA
